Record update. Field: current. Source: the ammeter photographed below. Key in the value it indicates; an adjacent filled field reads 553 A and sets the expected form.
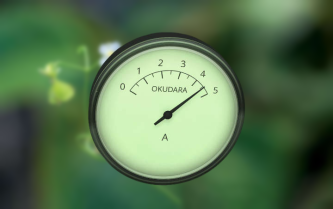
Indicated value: 4.5 A
